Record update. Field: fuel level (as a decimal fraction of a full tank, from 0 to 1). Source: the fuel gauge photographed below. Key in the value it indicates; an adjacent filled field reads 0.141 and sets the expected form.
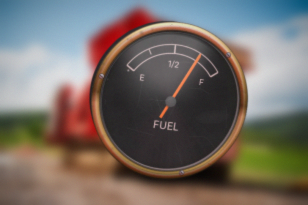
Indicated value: 0.75
